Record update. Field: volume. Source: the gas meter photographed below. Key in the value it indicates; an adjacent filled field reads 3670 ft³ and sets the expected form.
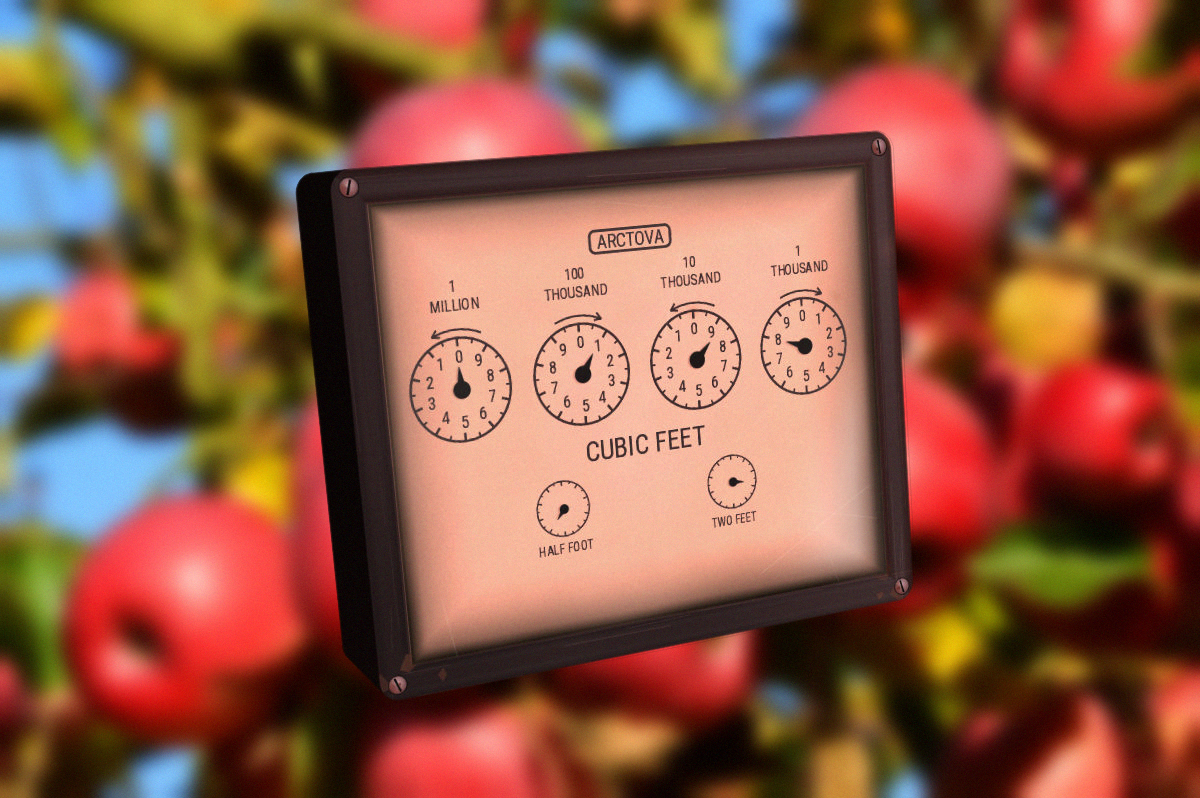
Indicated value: 8800 ft³
